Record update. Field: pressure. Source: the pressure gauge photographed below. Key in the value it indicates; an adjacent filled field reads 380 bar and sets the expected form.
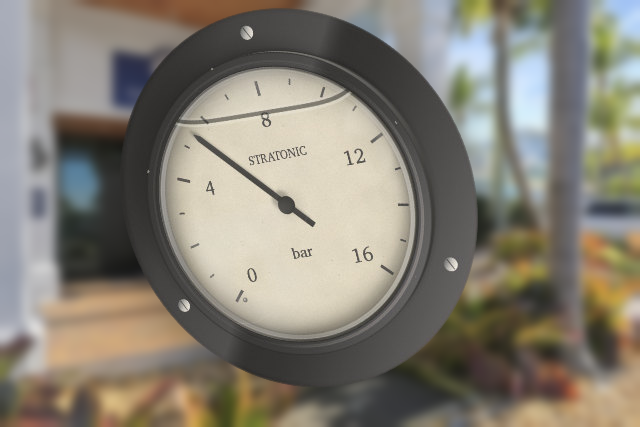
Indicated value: 5.5 bar
